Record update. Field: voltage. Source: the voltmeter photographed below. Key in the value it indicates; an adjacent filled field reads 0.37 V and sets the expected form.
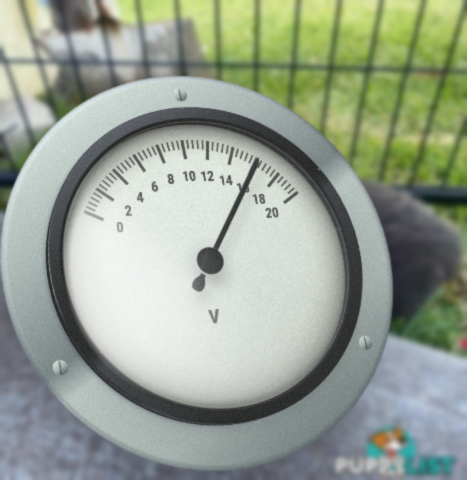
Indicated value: 16 V
